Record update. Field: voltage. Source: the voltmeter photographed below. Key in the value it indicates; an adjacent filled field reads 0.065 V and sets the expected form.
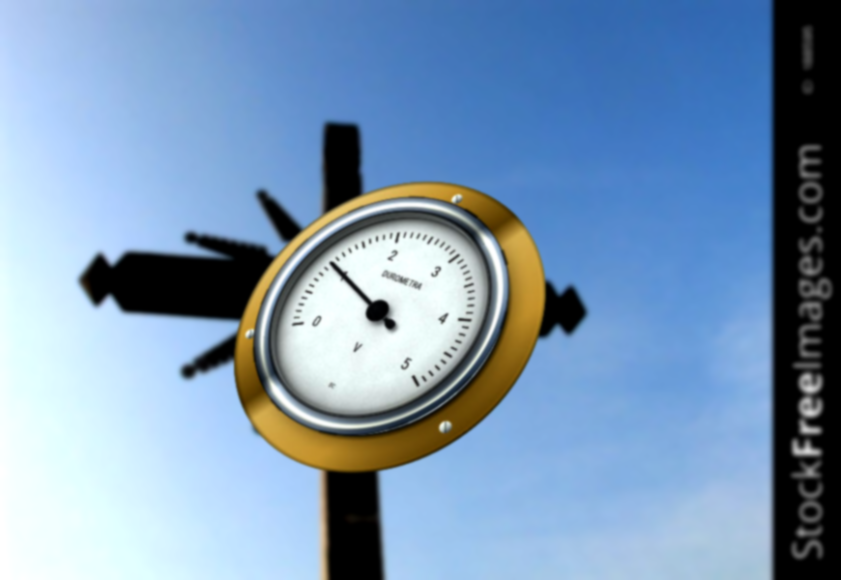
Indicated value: 1 V
